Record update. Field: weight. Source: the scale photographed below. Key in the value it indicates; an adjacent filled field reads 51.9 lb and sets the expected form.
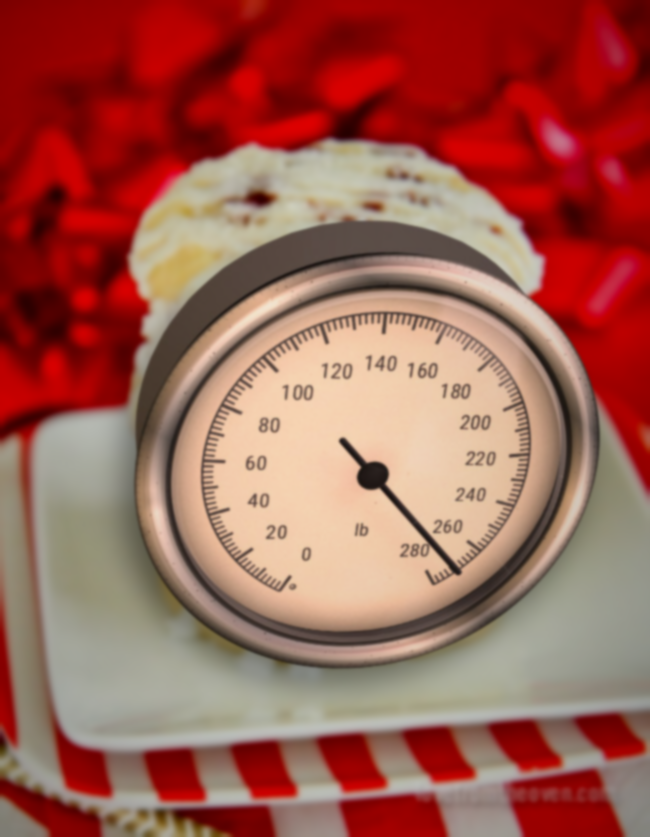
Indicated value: 270 lb
